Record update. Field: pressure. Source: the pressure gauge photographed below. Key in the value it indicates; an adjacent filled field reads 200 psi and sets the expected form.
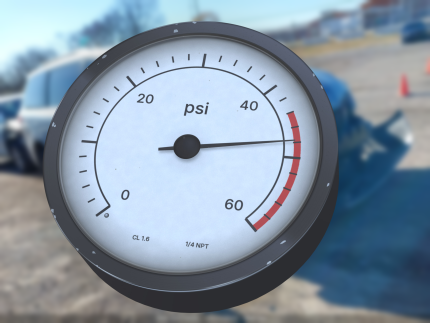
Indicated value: 48 psi
